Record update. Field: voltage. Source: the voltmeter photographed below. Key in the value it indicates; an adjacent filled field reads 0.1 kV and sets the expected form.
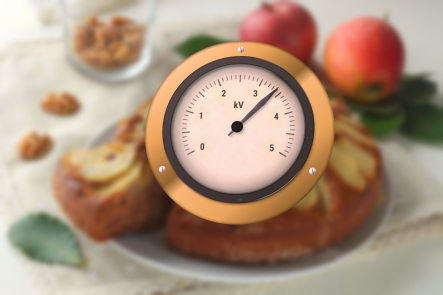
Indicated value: 3.4 kV
